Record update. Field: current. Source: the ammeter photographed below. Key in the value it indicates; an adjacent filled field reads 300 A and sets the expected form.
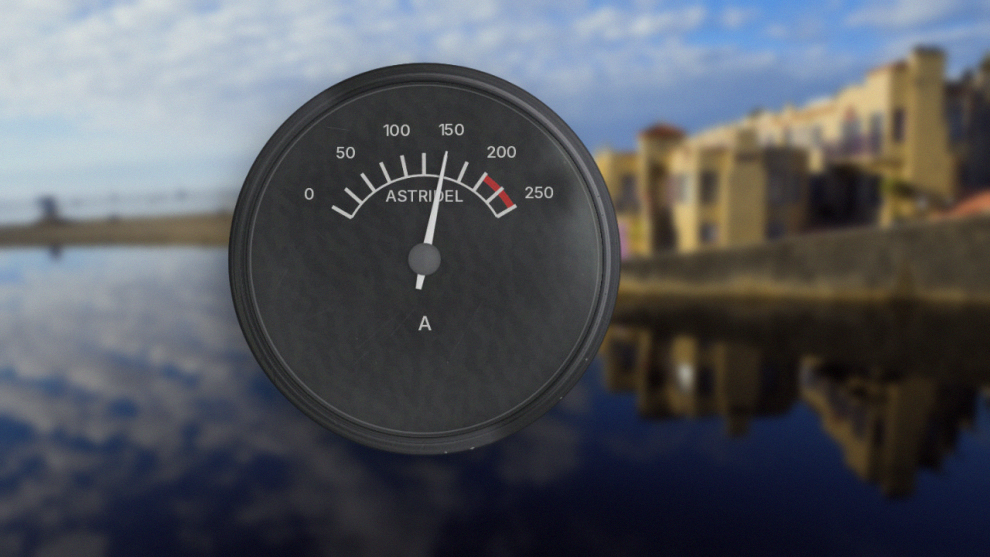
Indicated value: 150 A
